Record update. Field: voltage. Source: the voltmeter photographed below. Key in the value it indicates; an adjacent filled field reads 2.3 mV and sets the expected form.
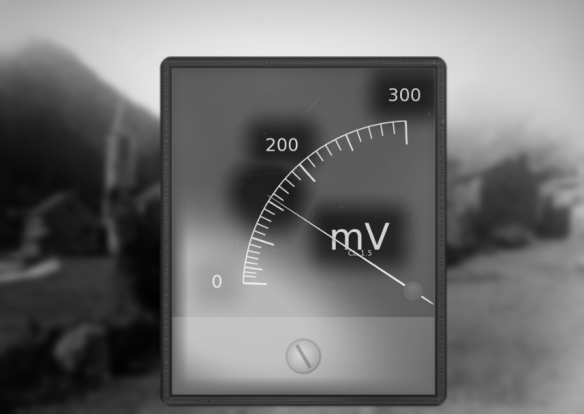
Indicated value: 155 mV
